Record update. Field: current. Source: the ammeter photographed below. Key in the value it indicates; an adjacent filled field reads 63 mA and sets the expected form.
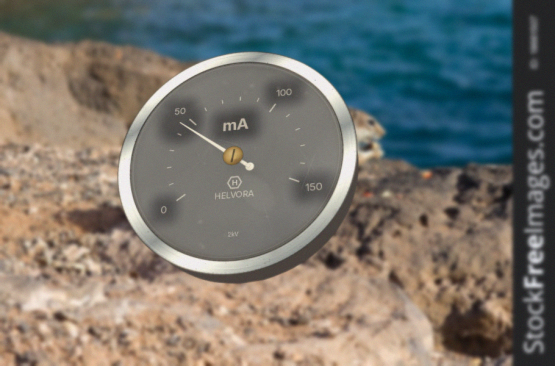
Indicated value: 45 mA
